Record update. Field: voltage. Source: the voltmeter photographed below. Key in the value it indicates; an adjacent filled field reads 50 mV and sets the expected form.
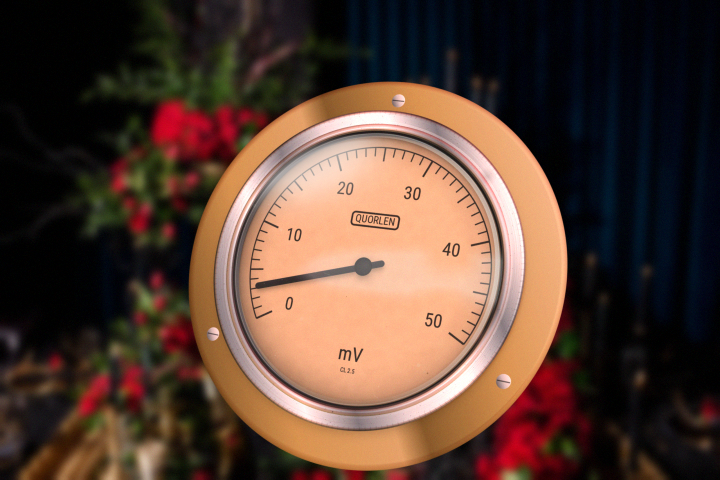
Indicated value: 3 mV
